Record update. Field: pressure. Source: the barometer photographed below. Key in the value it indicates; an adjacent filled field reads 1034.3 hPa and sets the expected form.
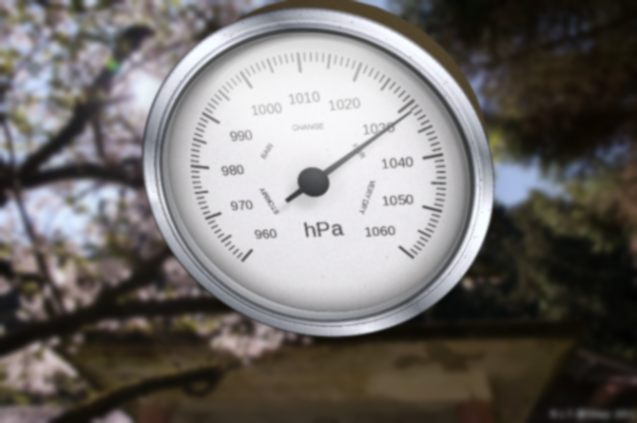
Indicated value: 1031 hPa
